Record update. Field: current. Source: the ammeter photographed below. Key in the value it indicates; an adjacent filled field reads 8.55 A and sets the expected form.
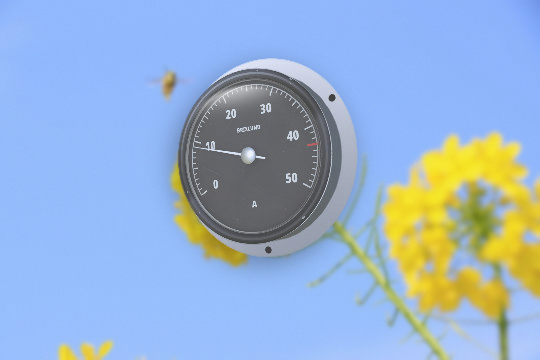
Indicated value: 9 A
